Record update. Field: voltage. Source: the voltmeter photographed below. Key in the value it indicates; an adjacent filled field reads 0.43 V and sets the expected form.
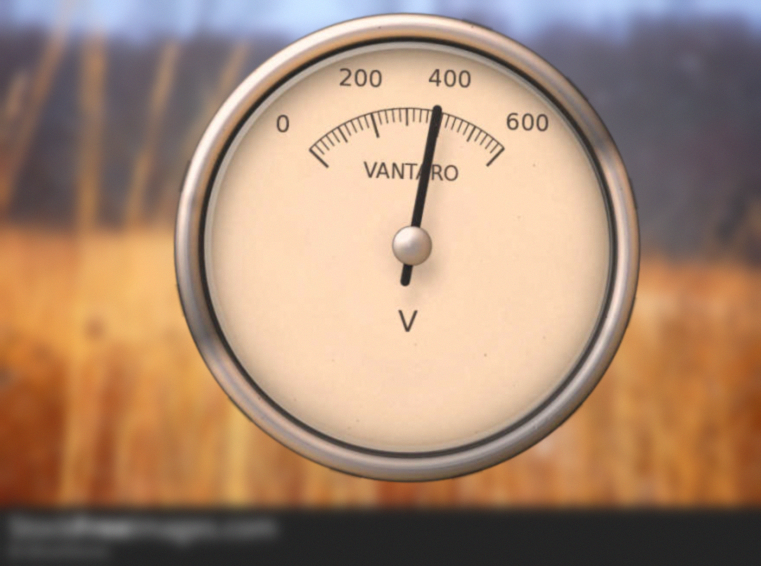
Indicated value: 380 V
